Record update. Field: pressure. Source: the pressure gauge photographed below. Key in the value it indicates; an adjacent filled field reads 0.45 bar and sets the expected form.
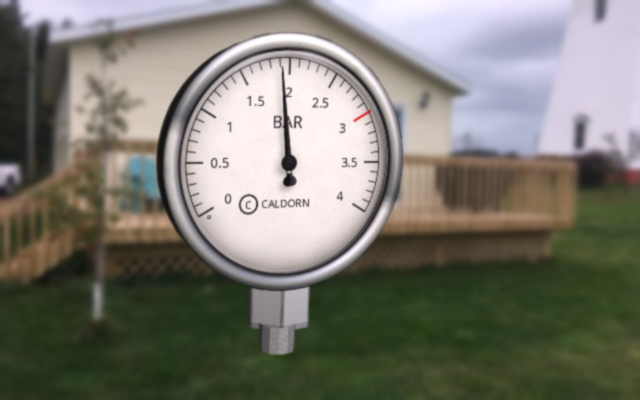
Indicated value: 1.9 bar
